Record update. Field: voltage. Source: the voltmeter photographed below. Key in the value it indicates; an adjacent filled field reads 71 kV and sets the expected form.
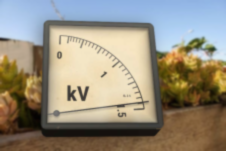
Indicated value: 1.45 kV
